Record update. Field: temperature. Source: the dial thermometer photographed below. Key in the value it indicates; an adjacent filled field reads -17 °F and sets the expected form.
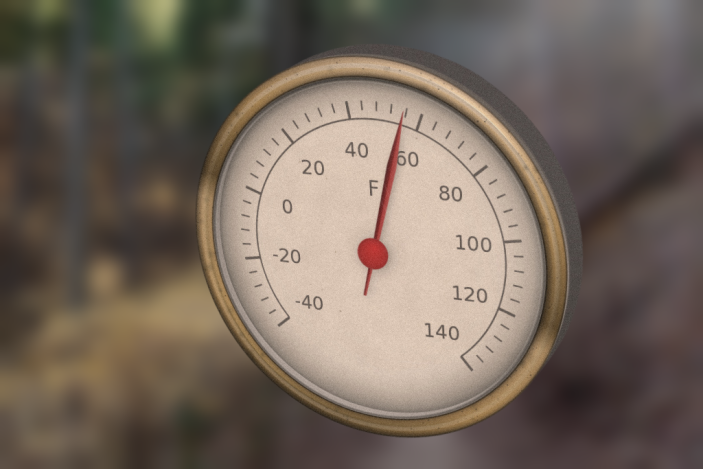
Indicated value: 56 °F
